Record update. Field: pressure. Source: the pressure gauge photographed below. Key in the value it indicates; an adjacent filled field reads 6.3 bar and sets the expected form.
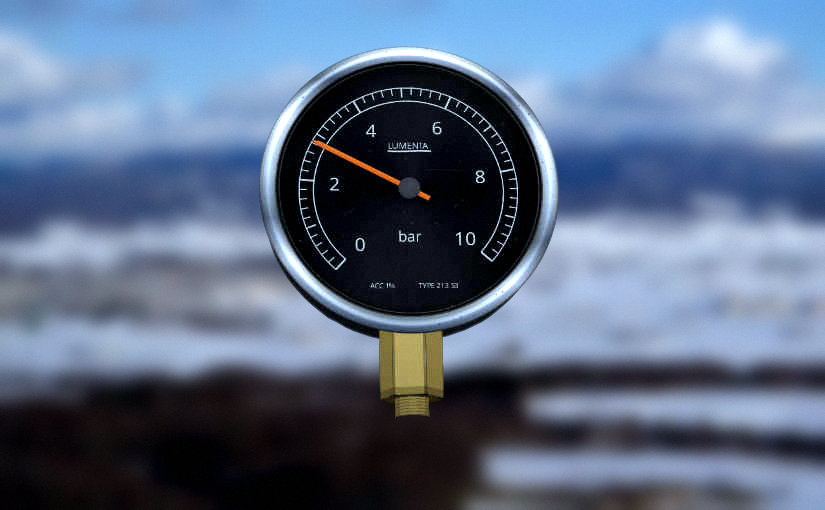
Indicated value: 2.8 bar
